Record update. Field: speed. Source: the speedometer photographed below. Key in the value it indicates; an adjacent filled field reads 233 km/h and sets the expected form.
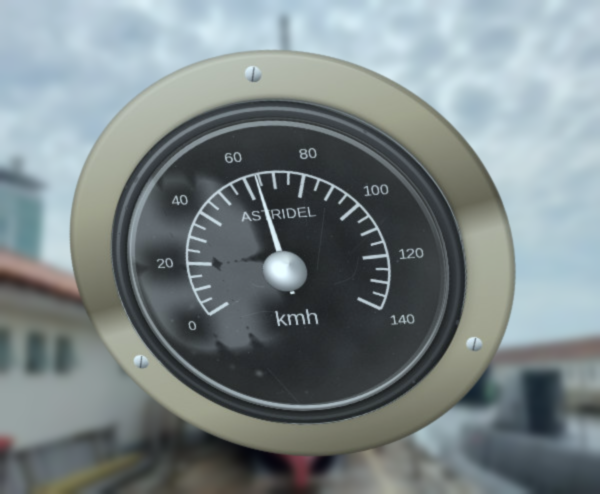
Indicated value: 65 km/h
